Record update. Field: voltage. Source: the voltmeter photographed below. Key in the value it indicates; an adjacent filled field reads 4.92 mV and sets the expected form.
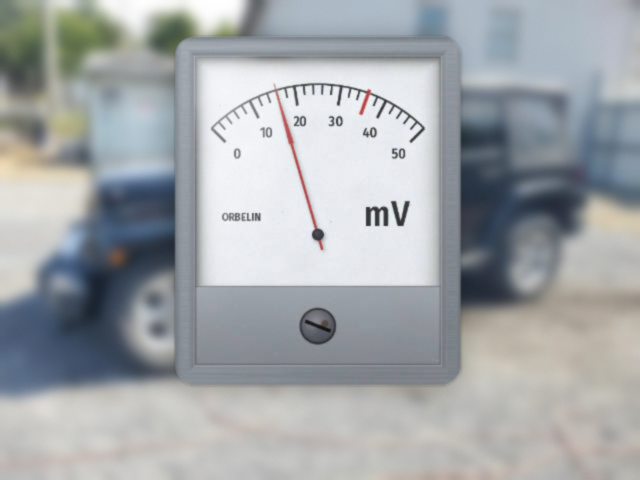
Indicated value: 16 mV
